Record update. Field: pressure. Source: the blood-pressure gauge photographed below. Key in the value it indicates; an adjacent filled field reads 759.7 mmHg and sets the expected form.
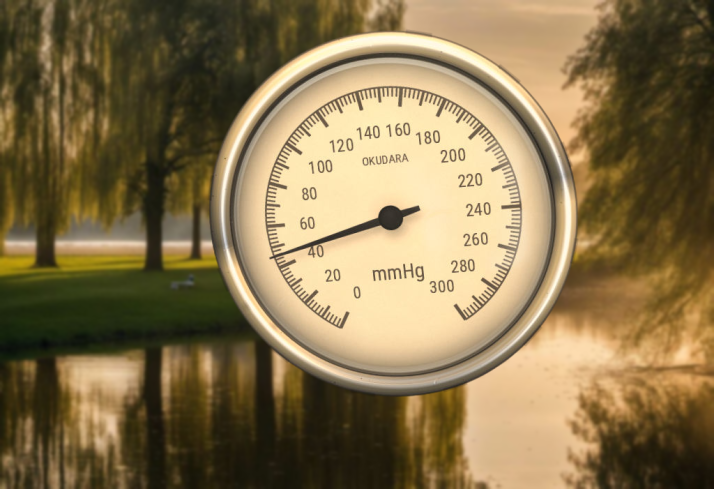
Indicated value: 46 mmHg
